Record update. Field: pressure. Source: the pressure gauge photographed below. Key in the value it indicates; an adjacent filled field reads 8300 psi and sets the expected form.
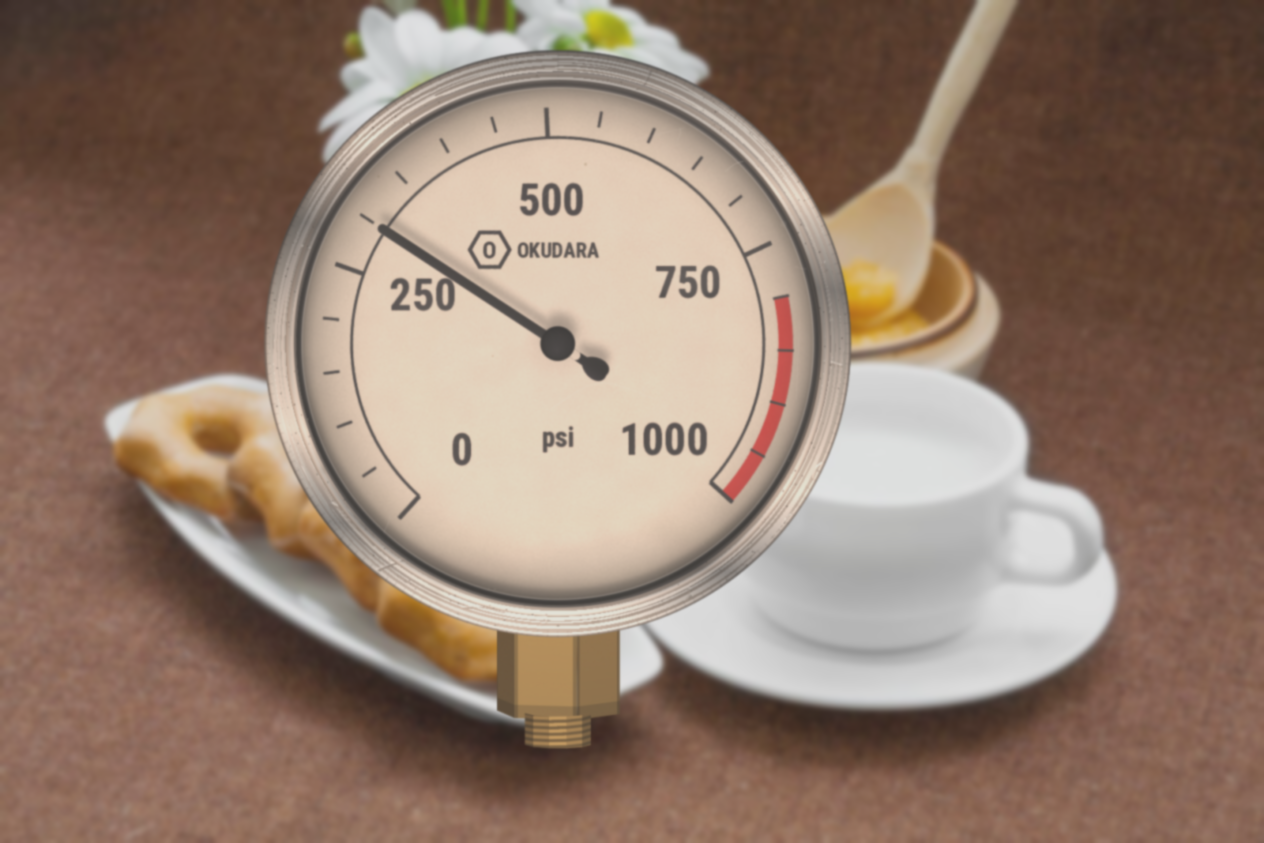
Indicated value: 300 psi
